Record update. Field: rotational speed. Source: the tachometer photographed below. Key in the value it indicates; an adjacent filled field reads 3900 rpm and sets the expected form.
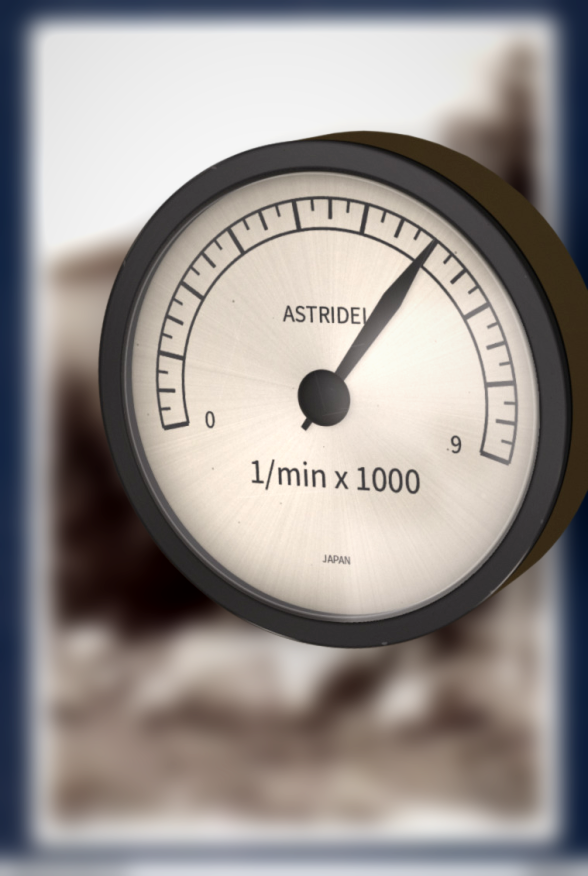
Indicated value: 6000 rpm
